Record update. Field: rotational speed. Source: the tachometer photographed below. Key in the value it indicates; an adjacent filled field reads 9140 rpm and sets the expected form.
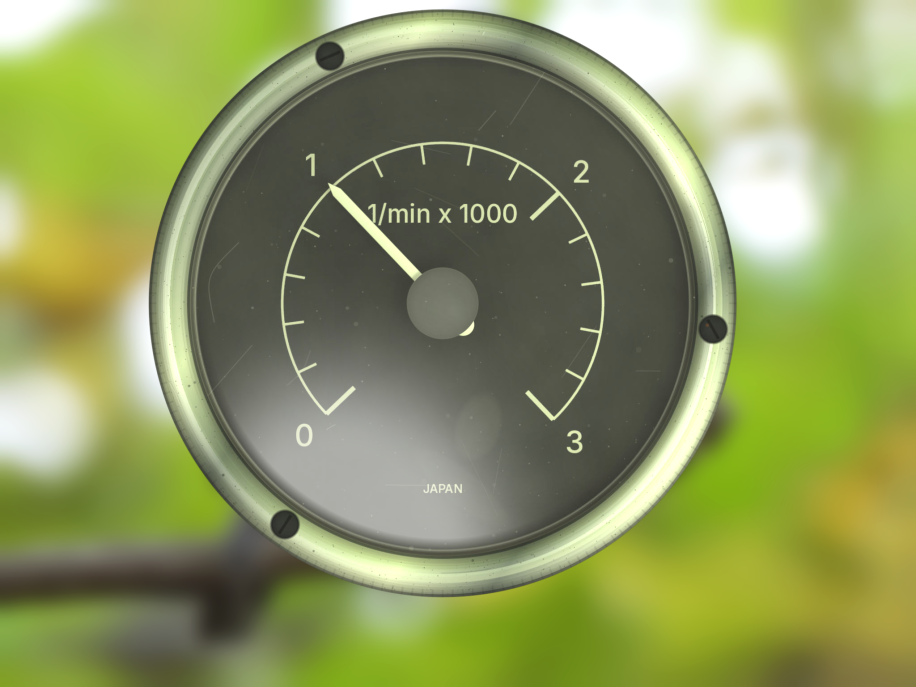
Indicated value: 1000 rpm
